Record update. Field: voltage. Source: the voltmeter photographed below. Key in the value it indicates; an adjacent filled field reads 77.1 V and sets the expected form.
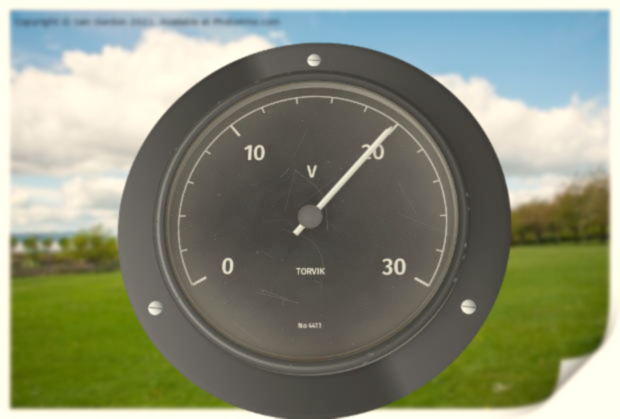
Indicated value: 20 V
